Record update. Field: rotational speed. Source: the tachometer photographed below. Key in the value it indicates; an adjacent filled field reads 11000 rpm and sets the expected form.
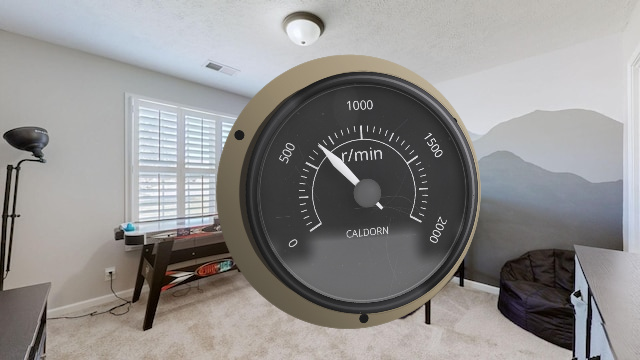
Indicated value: 650 rpm
